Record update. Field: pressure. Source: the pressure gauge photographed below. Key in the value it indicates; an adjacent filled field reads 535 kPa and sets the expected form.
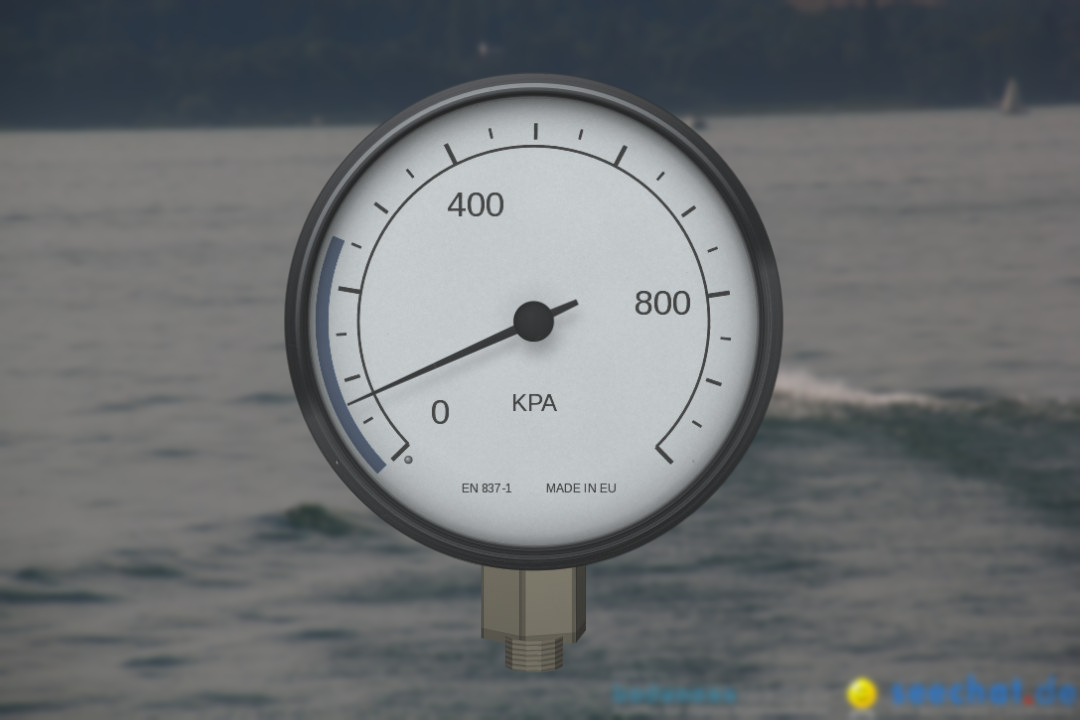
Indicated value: 75 kPa
